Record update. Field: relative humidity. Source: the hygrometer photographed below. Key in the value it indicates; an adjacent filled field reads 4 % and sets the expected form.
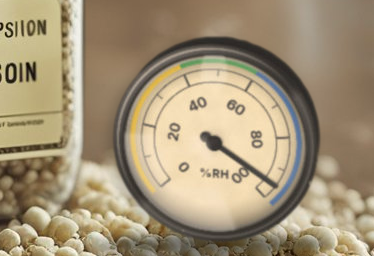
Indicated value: 95 %
